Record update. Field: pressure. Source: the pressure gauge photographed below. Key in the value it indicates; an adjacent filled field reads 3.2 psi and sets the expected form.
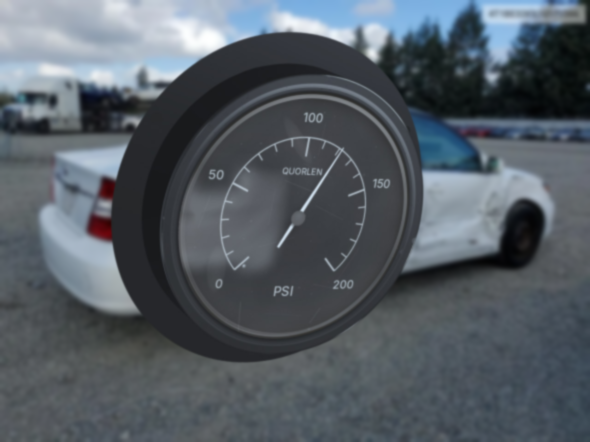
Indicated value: 120 psi
